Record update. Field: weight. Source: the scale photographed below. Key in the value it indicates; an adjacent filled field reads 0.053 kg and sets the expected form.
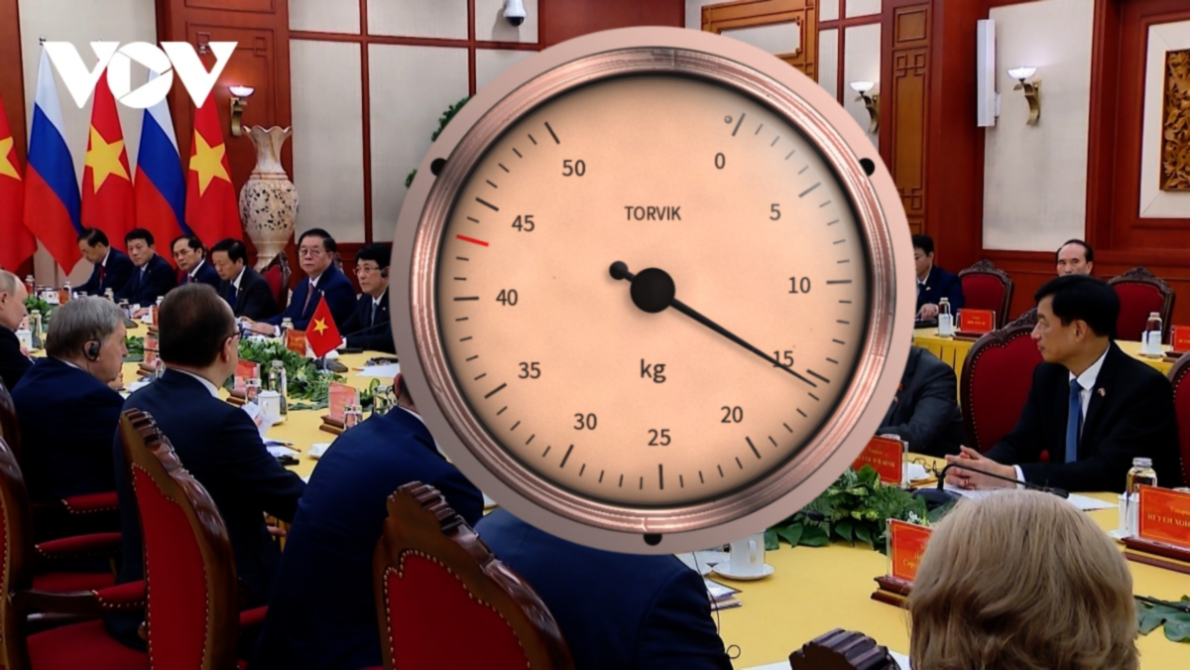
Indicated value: 15.5 kg
